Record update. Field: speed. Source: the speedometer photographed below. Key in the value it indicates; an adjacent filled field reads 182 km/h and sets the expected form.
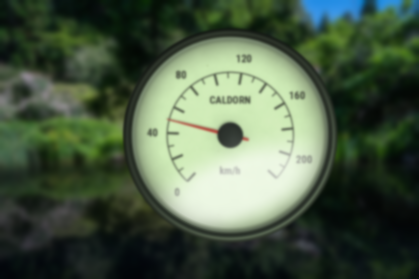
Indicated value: 50 km/h
